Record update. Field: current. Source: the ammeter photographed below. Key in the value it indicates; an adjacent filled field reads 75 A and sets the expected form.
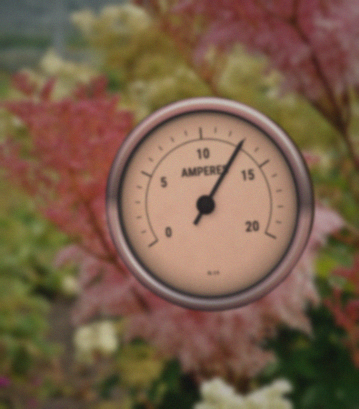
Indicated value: 13 A
